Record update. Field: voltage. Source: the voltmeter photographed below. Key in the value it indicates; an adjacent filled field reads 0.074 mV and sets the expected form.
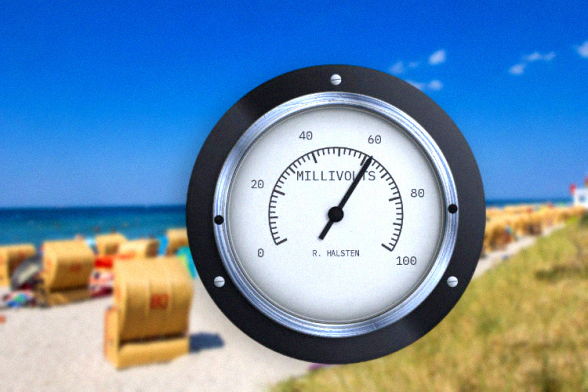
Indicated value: 62 mV
